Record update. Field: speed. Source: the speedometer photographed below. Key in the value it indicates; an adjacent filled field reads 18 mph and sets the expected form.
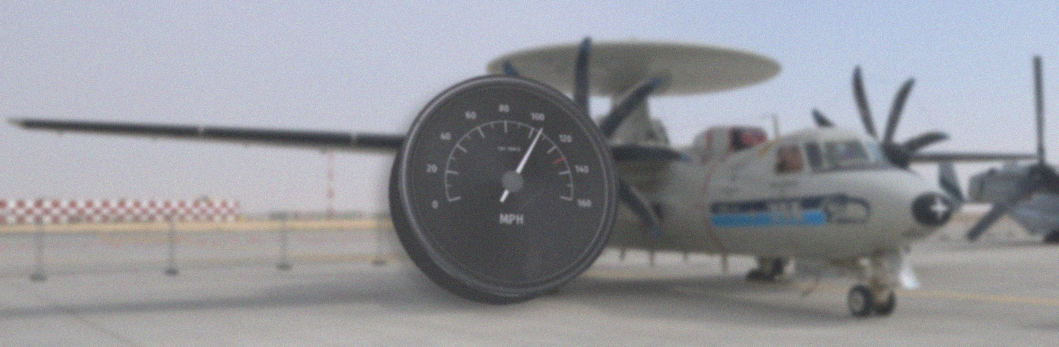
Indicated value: 105 mph
